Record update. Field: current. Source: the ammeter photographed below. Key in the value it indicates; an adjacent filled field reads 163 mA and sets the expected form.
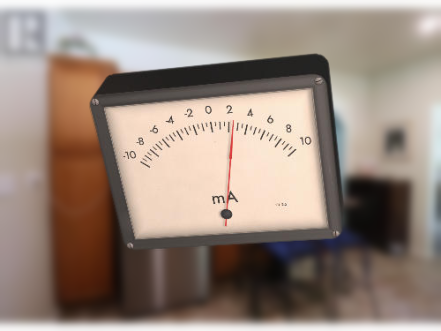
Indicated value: 2.5 mA
